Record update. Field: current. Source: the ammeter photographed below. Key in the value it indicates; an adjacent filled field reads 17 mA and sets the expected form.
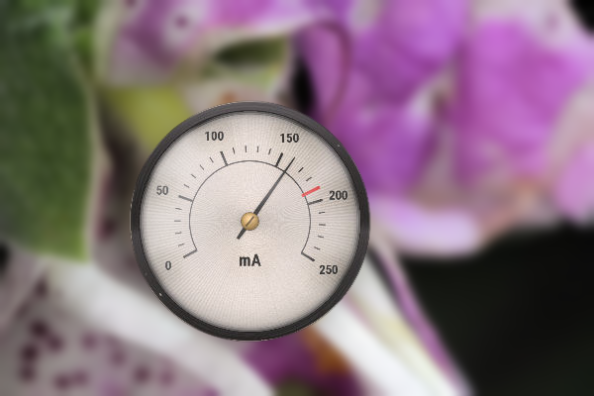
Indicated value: 160 mA
